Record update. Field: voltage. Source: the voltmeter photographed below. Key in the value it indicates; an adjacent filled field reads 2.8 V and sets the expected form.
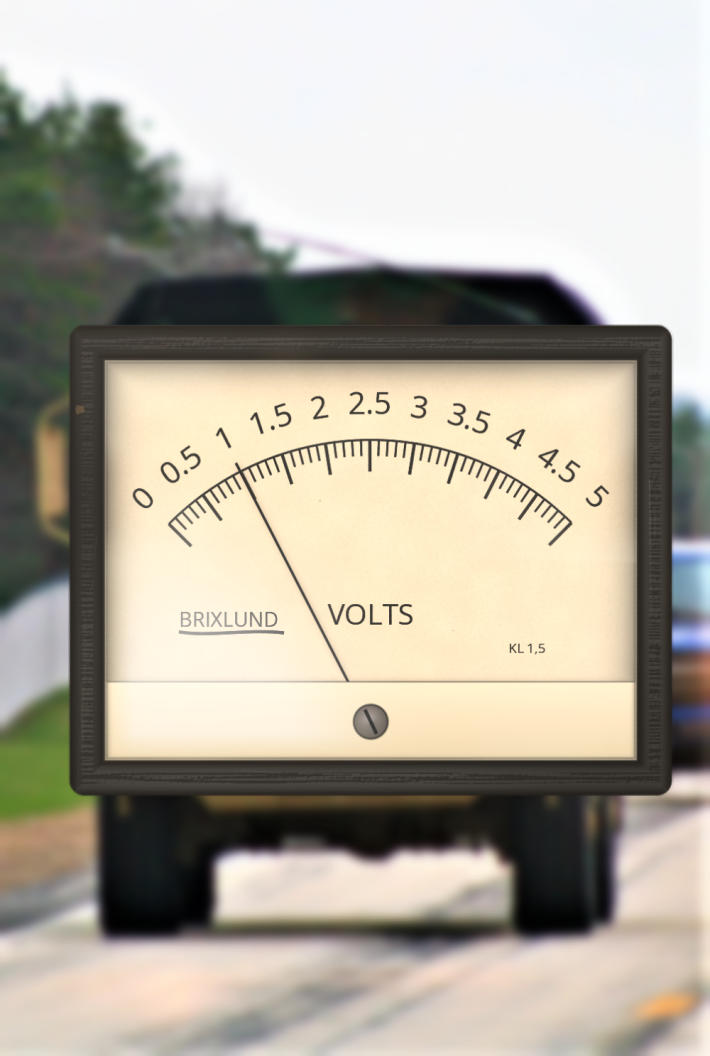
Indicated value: 1 V
